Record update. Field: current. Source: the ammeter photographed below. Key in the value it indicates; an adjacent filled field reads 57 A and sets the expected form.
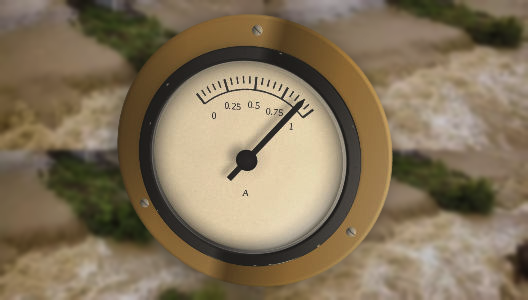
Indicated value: 0.9 A
